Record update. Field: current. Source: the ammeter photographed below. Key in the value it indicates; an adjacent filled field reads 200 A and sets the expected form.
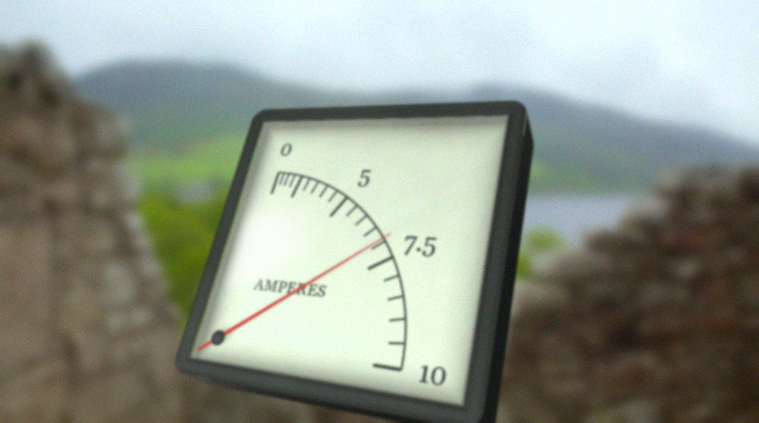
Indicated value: 7 A
